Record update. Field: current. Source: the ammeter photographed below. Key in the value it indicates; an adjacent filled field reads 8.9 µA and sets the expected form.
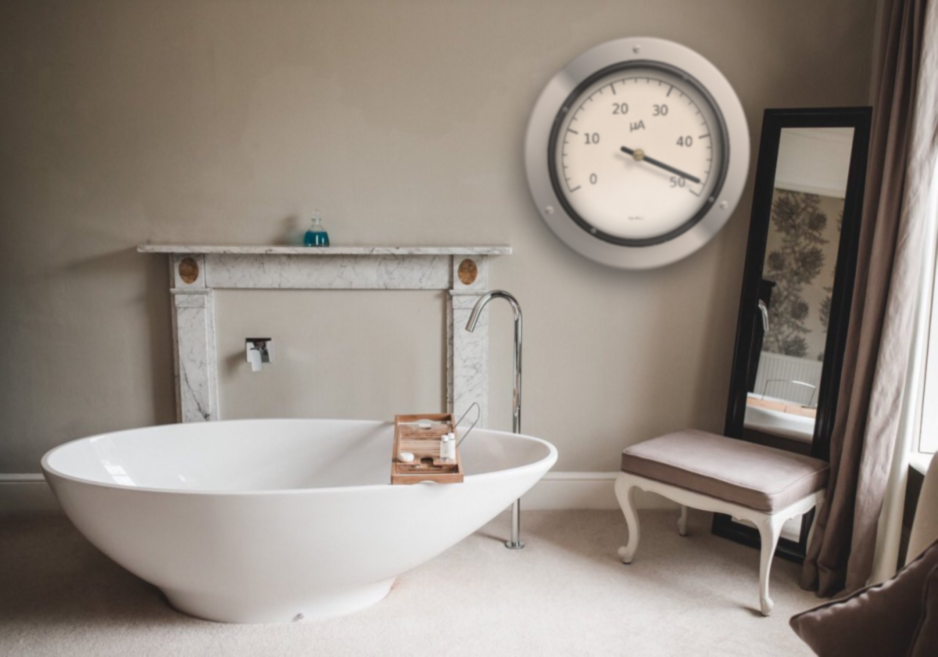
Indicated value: 48 µA
